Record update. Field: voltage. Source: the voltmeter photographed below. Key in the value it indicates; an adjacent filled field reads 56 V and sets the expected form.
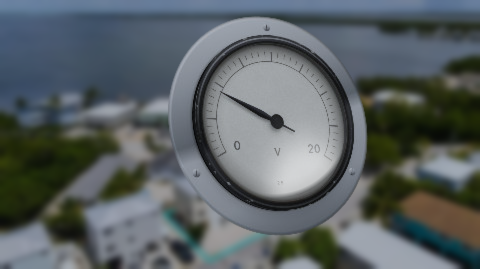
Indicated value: 4.5 V
